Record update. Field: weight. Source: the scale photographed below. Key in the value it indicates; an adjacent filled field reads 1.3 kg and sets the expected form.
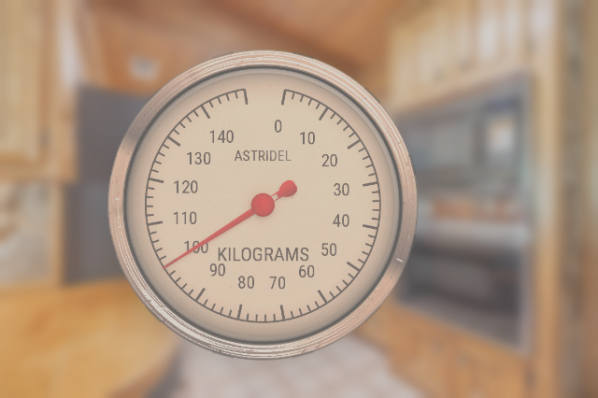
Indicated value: 100 kg
